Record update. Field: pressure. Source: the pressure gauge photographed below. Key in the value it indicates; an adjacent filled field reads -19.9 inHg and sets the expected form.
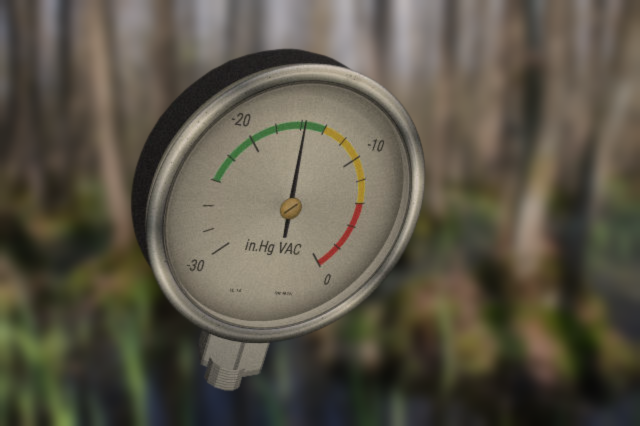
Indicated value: -16 inHg
